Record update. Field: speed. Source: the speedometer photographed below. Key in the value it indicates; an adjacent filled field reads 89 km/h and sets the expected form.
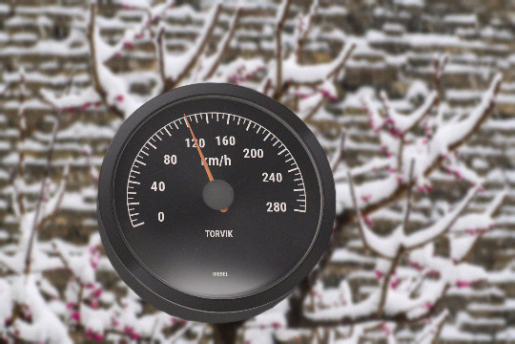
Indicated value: 120 km/h
